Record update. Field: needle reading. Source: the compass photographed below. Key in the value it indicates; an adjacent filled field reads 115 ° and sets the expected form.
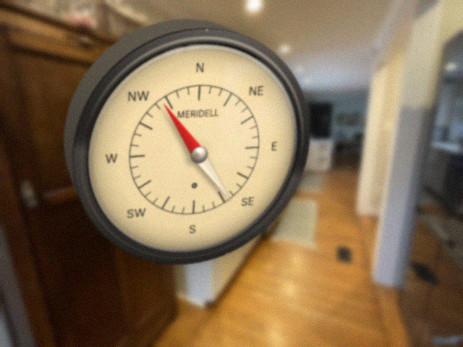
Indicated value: 325 °
